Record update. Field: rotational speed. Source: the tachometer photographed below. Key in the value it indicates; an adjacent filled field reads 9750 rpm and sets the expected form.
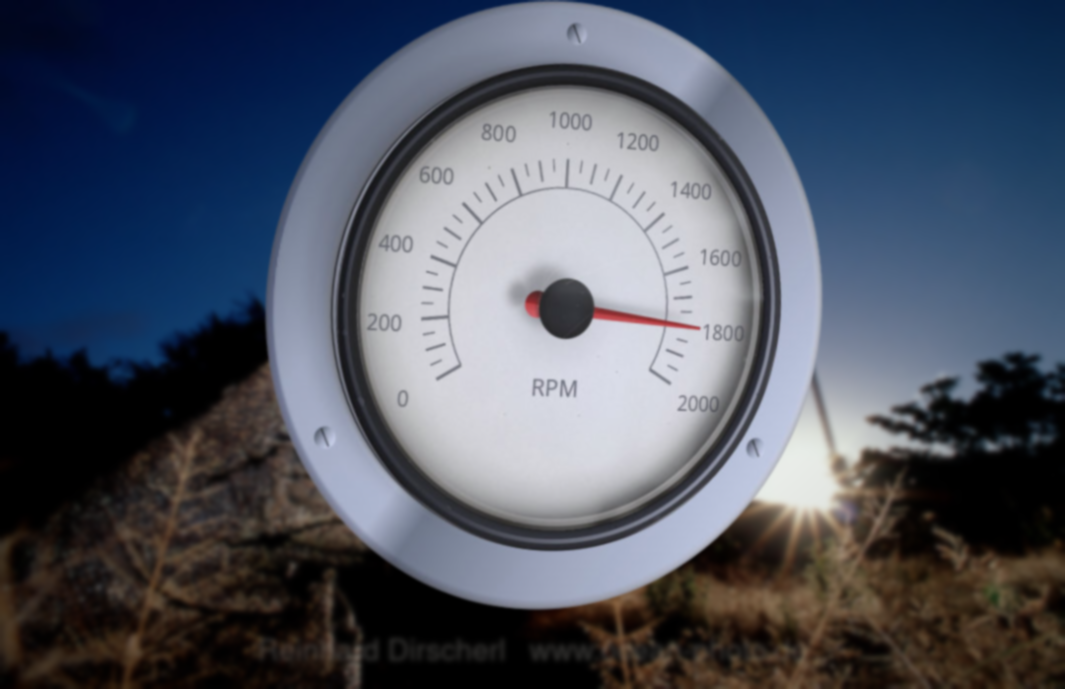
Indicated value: 1800 rpm
